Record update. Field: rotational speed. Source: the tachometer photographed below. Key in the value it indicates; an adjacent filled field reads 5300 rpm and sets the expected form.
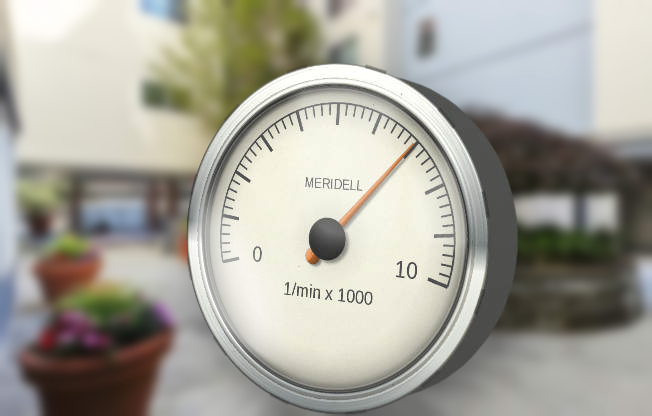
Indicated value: 7000 rpm
